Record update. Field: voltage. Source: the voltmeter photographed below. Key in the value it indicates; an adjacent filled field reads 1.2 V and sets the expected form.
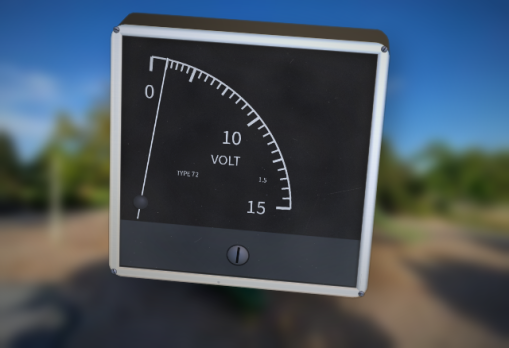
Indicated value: 2.5 V
